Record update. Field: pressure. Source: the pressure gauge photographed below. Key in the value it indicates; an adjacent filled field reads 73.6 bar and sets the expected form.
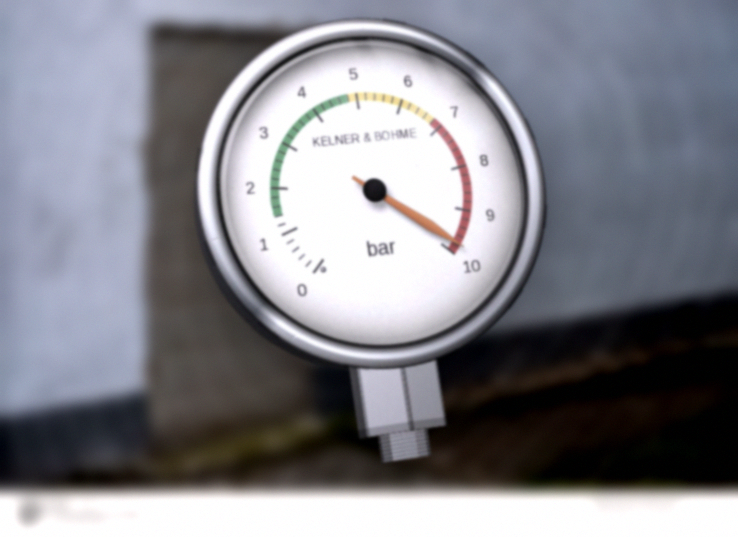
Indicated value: 9.8 bar
